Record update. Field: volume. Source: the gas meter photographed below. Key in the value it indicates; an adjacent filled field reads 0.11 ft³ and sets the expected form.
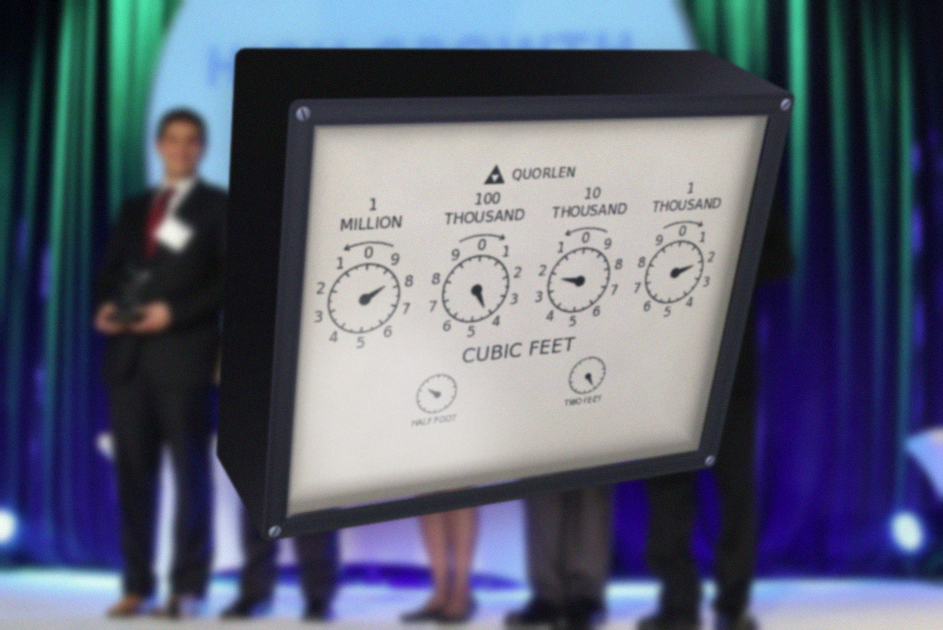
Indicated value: 842200 ft³
